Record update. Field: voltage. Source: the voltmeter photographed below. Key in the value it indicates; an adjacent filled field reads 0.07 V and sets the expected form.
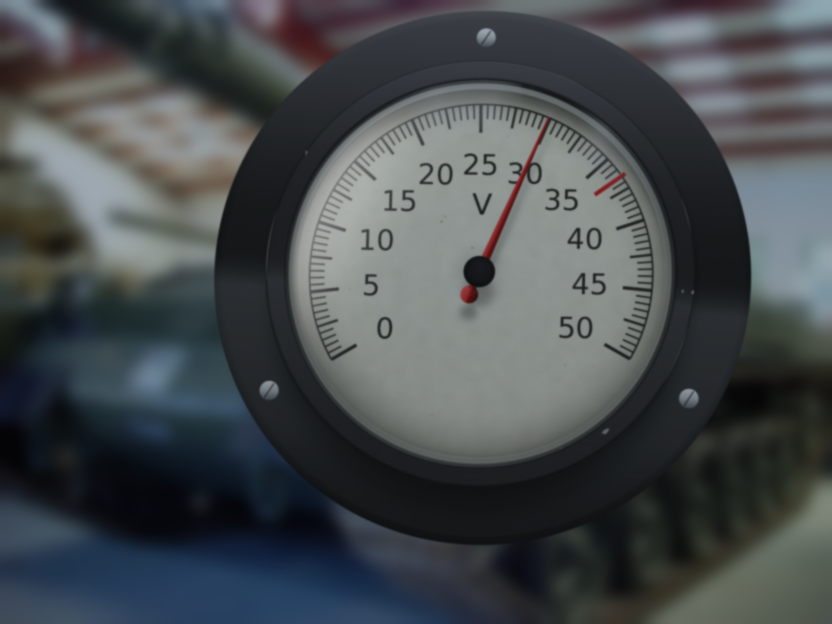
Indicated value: 30 V
